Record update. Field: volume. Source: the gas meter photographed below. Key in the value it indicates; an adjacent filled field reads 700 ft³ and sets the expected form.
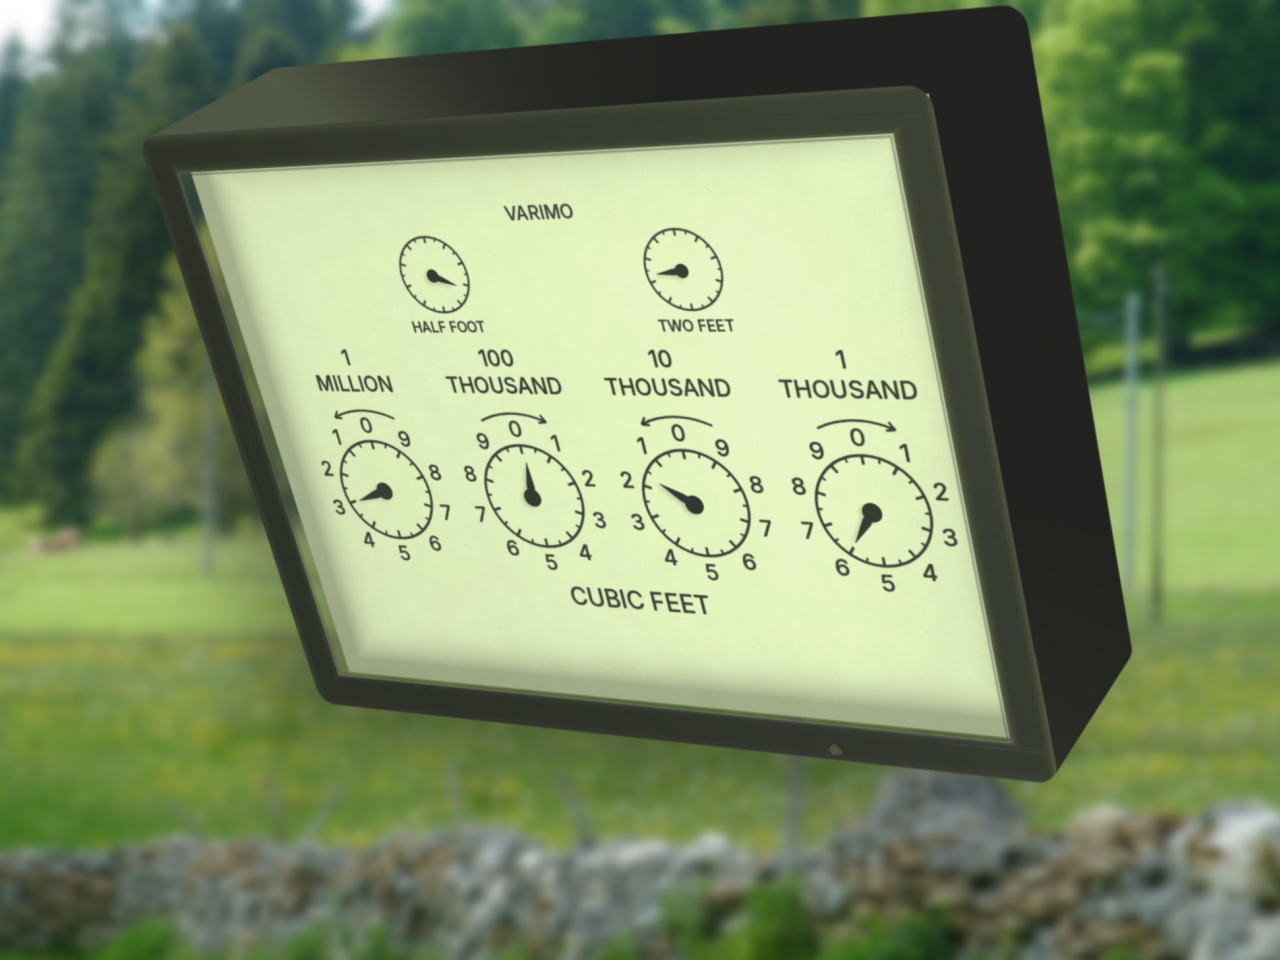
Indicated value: 301600 ft³
